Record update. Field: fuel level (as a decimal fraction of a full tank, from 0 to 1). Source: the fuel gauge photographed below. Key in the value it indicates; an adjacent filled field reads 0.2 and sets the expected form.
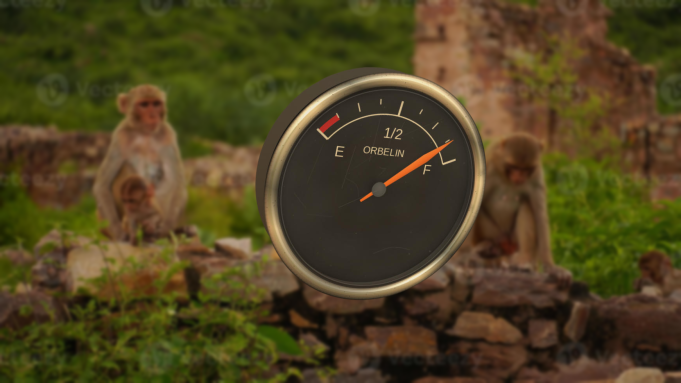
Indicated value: 0.875
